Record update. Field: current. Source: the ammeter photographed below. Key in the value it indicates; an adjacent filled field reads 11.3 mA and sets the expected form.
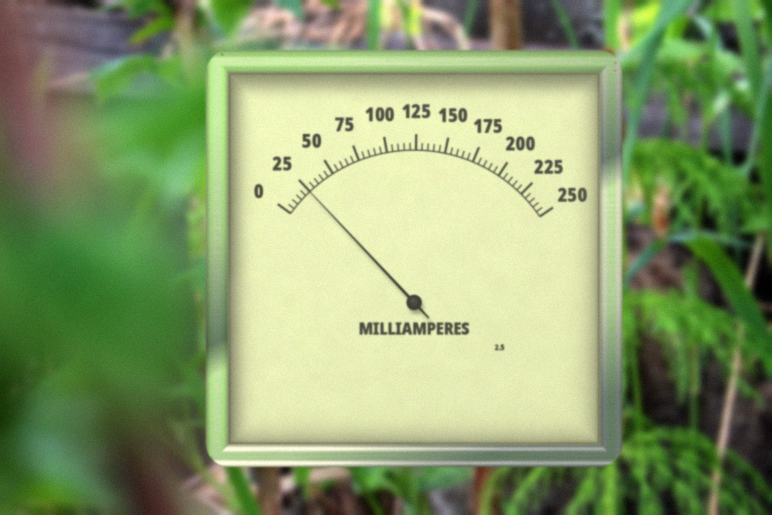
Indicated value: 25 mA
